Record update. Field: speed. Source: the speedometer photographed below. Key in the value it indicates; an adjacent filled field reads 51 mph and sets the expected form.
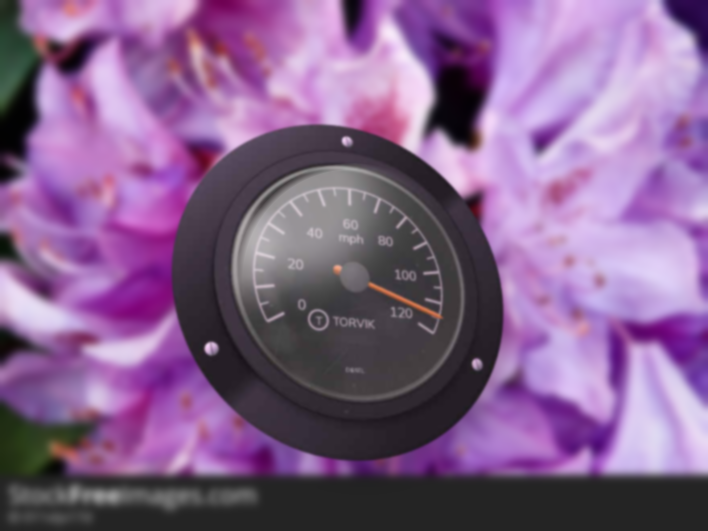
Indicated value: 115 mph
